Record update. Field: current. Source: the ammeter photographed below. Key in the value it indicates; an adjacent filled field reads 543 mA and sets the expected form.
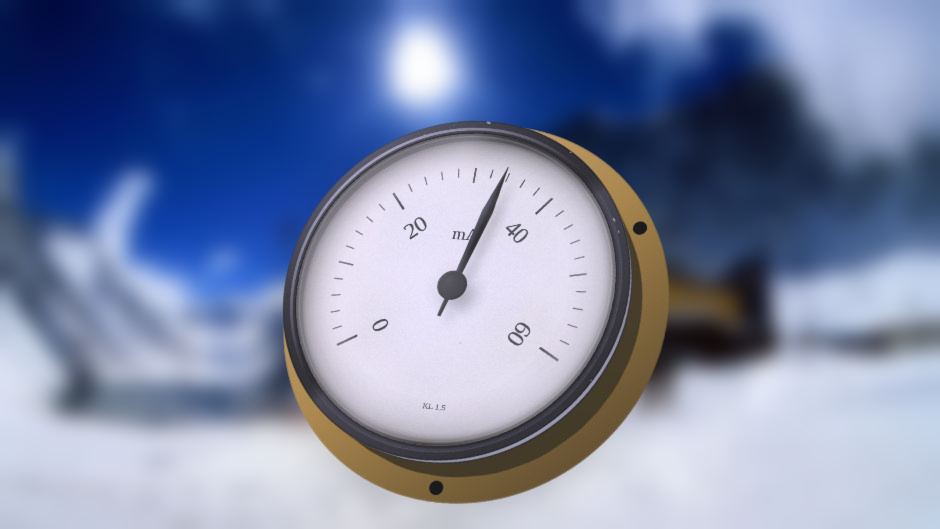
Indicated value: 34 mA
